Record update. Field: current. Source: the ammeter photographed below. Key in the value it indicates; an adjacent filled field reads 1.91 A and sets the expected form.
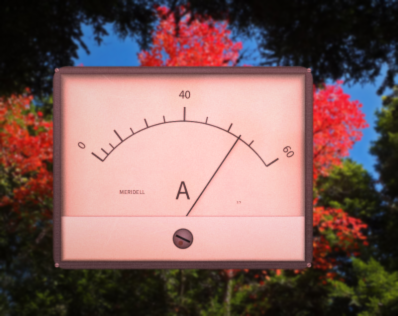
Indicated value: 52.5 A
